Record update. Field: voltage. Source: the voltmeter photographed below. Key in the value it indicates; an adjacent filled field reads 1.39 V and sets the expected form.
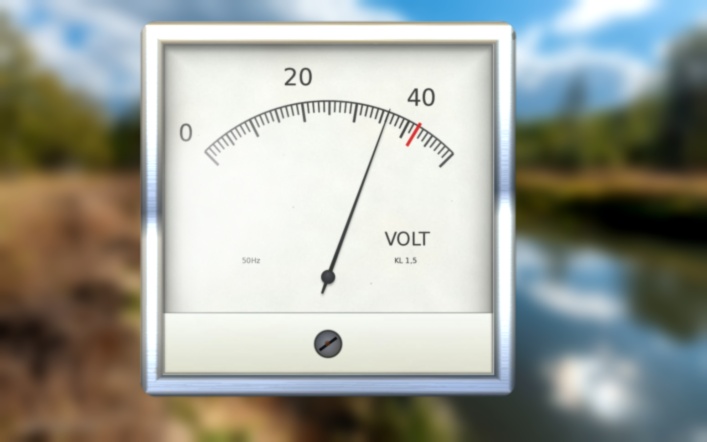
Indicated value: 36 V
